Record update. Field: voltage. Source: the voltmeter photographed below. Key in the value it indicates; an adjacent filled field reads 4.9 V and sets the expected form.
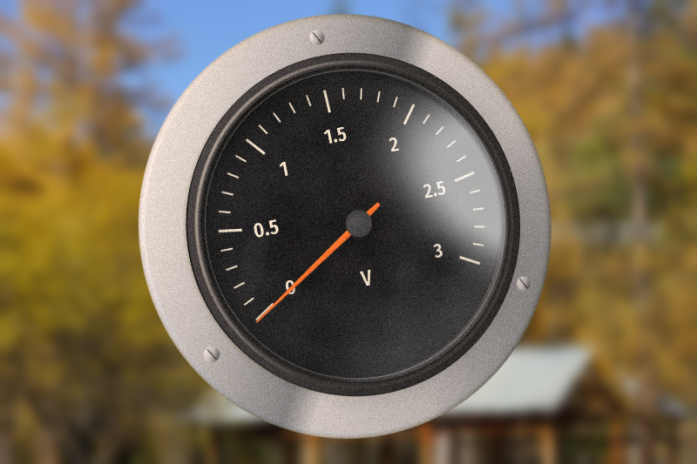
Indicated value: 0 V
